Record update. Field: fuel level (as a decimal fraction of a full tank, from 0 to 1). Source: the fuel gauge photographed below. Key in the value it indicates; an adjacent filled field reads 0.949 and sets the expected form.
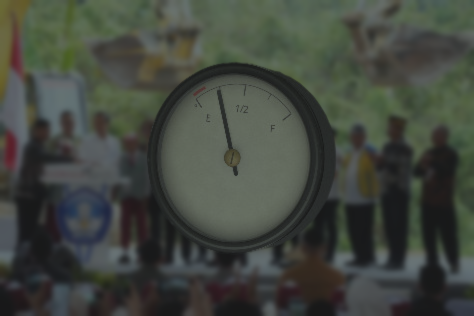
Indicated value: 0.25
